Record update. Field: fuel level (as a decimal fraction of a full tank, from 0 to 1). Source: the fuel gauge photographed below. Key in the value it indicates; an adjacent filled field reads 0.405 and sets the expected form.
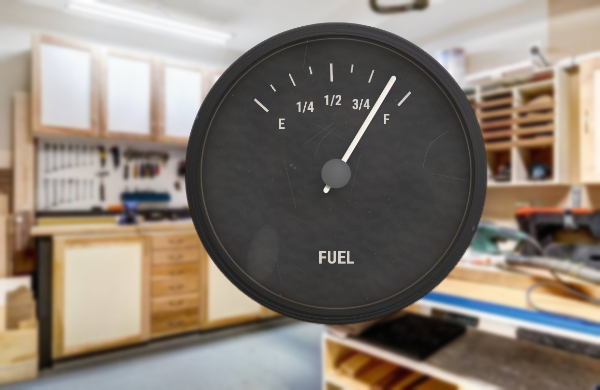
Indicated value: 0.875
